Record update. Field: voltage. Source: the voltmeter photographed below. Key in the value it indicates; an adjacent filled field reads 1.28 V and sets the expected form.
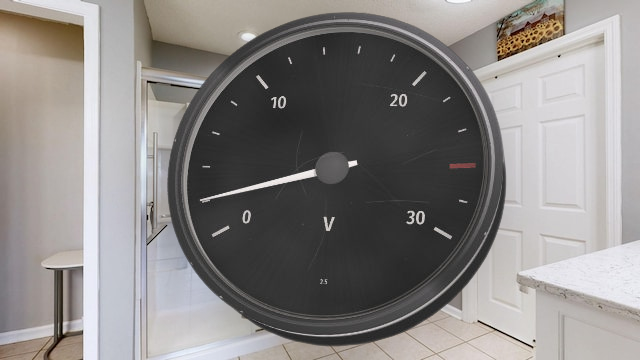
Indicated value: 2 V
